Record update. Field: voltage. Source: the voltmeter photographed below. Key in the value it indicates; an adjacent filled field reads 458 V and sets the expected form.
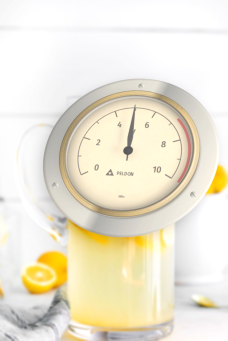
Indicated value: 5 V
